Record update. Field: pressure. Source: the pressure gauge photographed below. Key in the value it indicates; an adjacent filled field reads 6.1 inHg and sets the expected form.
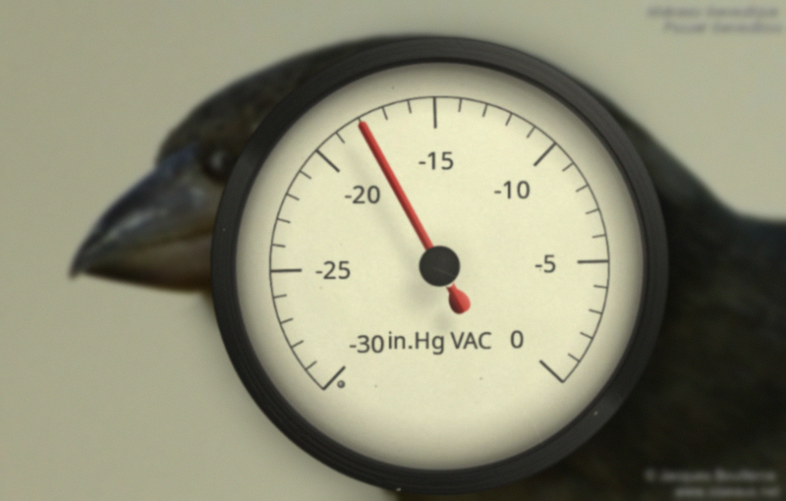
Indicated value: -18 inHg
